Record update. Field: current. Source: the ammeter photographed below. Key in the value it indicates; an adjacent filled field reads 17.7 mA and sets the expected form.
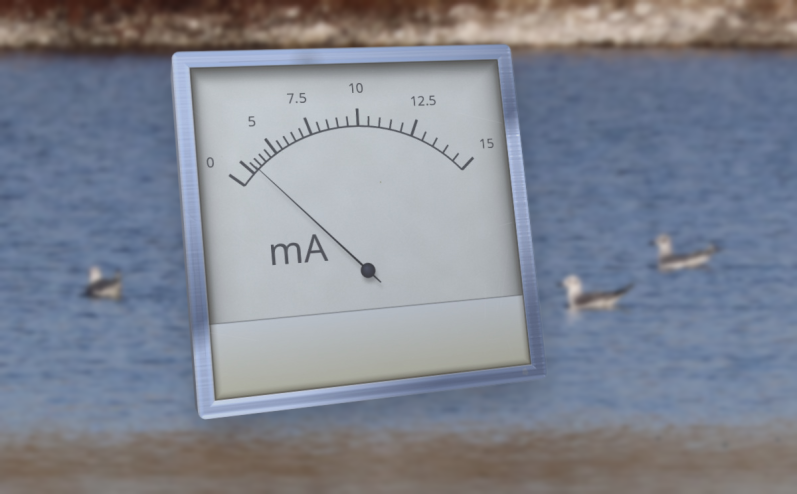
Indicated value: 3 mA
